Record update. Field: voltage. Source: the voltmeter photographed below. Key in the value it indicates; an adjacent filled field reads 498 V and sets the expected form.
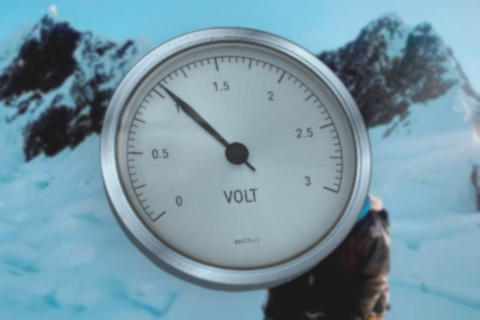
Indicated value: 1.05 V
